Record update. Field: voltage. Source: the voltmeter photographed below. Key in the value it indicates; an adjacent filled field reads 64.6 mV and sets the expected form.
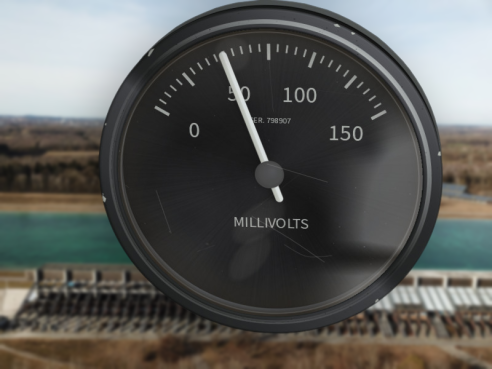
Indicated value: 50 mV
